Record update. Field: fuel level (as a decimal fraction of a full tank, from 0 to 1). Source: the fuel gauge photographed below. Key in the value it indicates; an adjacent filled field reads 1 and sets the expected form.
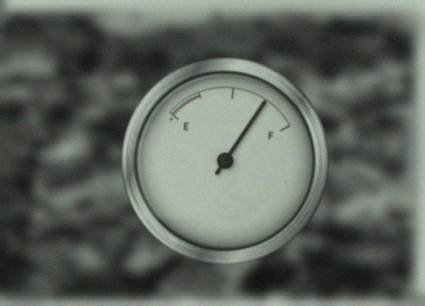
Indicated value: 0.75
